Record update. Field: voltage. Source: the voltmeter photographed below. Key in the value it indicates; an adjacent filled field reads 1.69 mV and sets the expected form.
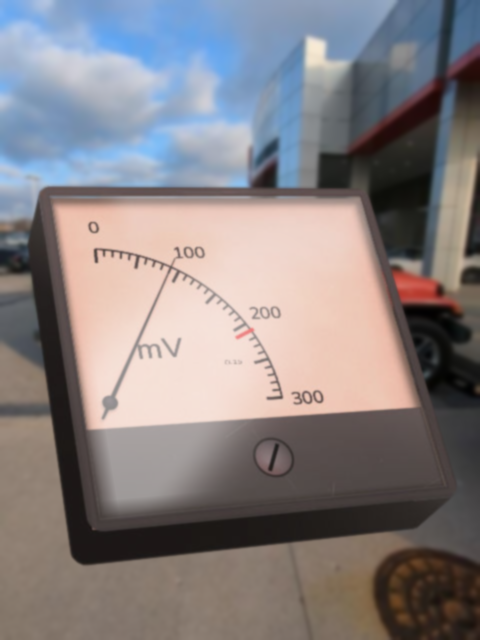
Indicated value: 90 mV
